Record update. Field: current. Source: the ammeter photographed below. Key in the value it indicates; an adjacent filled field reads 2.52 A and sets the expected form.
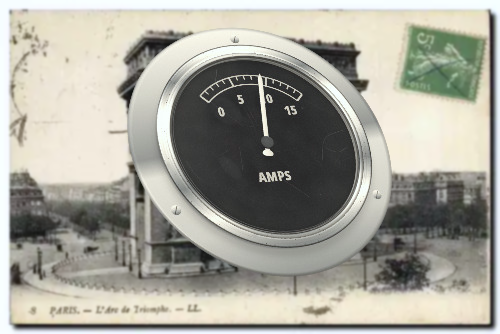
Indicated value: 9 A
